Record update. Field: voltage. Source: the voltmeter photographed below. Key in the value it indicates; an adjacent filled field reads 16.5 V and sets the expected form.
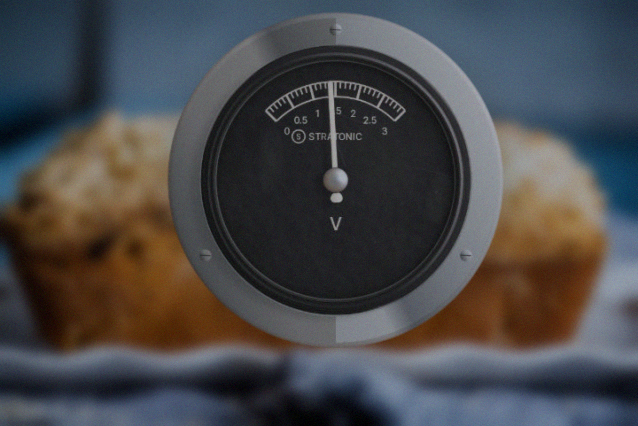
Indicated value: 1.4 V
